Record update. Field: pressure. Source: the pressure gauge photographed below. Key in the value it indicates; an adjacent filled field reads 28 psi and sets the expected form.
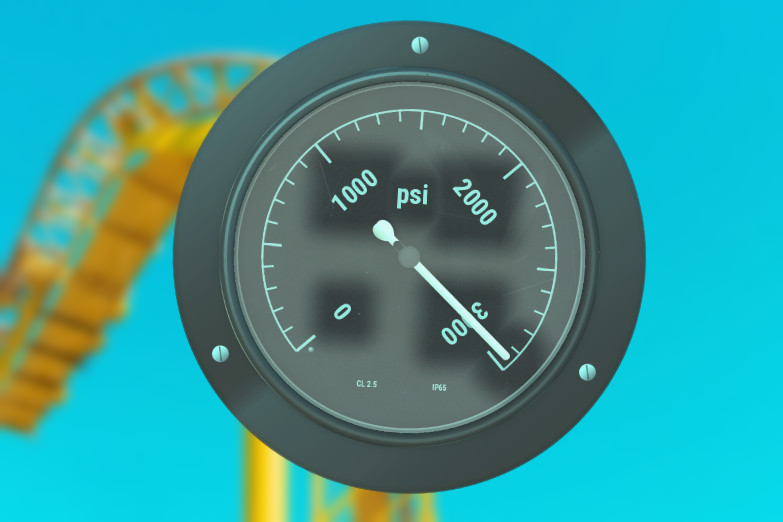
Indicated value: 2950 psi
